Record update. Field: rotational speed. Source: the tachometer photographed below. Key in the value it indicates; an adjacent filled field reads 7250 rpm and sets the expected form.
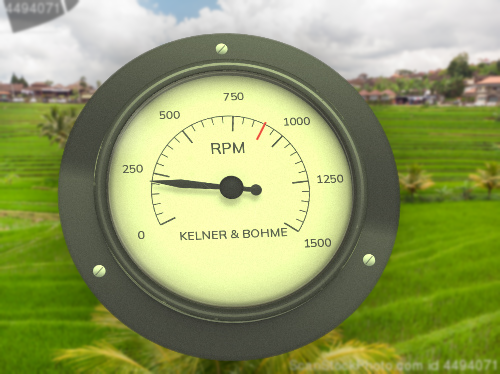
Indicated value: 200 rpm
